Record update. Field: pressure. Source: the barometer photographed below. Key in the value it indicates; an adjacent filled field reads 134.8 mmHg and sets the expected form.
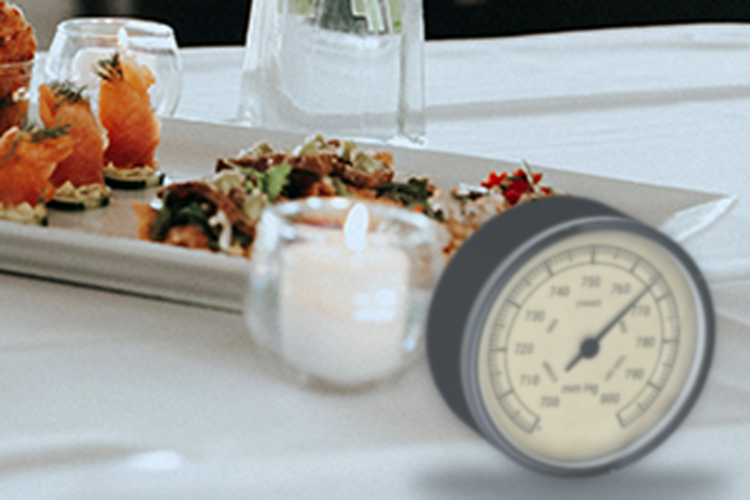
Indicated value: 765 mmHg
